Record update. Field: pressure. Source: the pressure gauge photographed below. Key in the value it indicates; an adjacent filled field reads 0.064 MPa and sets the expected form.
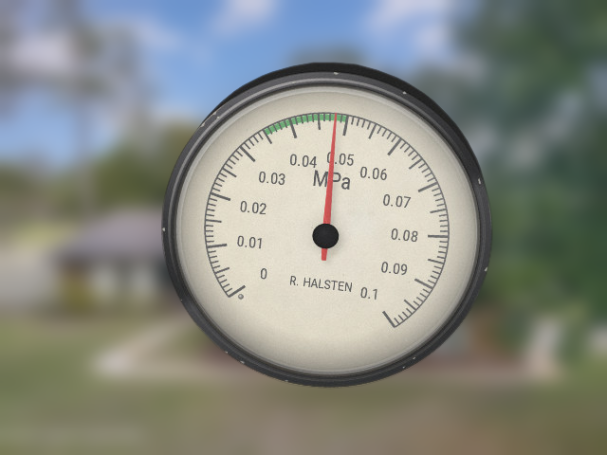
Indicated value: 0.048 MPa
